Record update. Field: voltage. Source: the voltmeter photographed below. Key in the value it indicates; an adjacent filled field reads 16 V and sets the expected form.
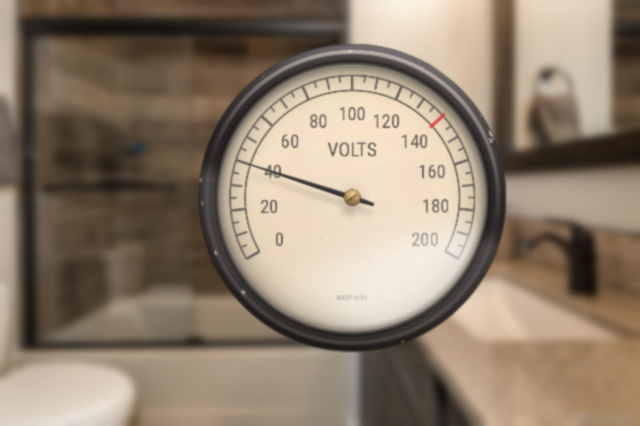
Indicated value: 40 V
